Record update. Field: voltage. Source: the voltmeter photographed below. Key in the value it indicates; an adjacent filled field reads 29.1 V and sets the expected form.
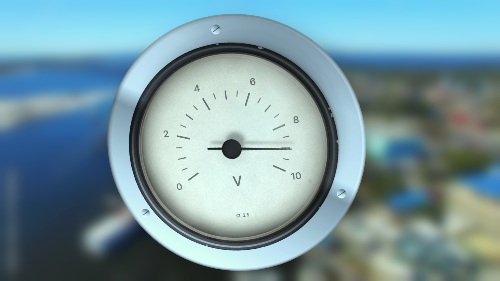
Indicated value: 9 V
